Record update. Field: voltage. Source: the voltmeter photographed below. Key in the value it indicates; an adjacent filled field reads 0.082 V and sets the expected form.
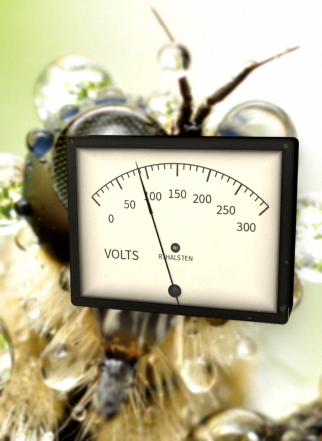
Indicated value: 90 V
